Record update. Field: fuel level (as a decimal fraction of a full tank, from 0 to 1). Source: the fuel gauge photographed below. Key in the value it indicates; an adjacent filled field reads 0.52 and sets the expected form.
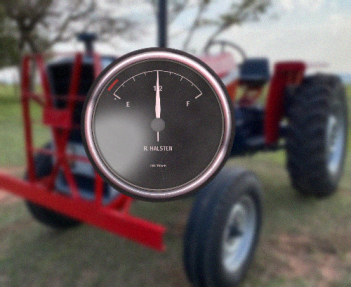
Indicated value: 0.5
